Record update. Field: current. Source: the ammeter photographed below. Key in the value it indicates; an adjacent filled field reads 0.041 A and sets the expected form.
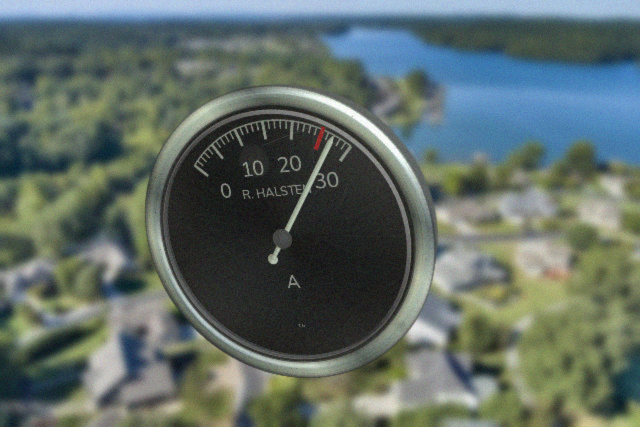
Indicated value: 27 A
